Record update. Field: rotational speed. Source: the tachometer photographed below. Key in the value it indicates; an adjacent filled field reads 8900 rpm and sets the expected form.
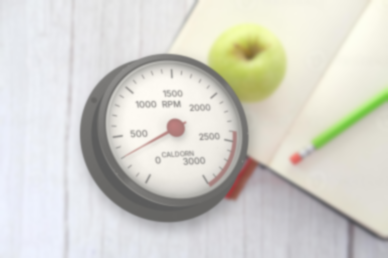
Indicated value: 300 rpm
